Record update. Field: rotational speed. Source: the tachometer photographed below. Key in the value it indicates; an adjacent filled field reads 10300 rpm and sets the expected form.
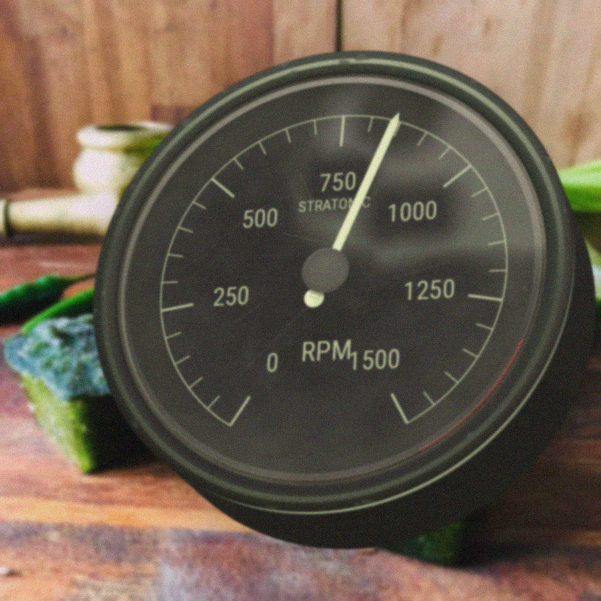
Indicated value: 850 rpm
